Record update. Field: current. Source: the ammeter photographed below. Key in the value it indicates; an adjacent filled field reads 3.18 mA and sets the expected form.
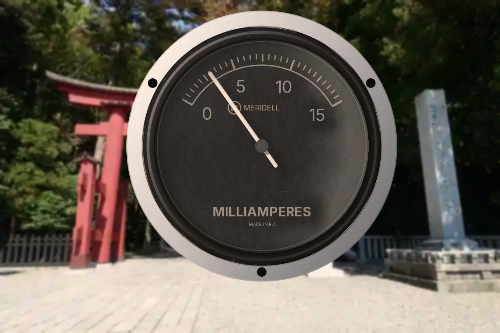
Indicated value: 3 mA
